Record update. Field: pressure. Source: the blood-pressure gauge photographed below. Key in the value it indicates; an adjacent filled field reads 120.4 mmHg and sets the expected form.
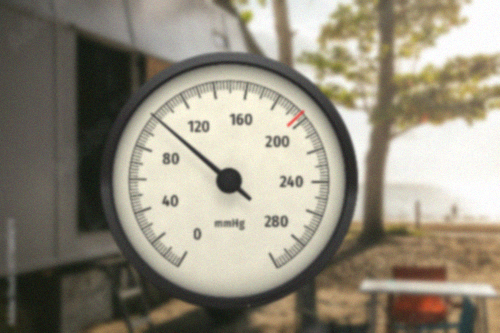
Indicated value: 100 mmHg
